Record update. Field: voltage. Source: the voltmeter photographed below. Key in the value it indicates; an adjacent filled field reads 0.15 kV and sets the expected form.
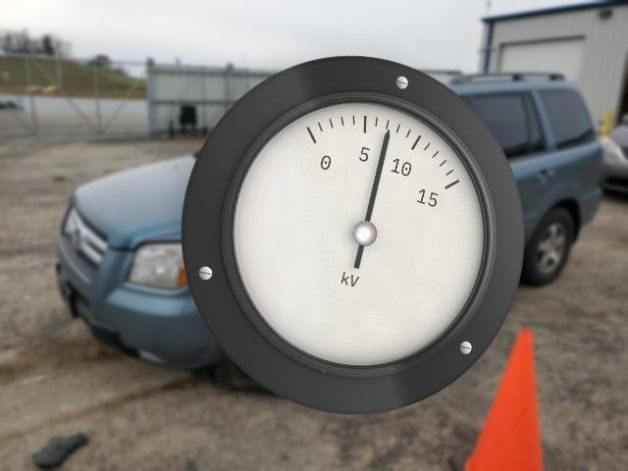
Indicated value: 7 kV
